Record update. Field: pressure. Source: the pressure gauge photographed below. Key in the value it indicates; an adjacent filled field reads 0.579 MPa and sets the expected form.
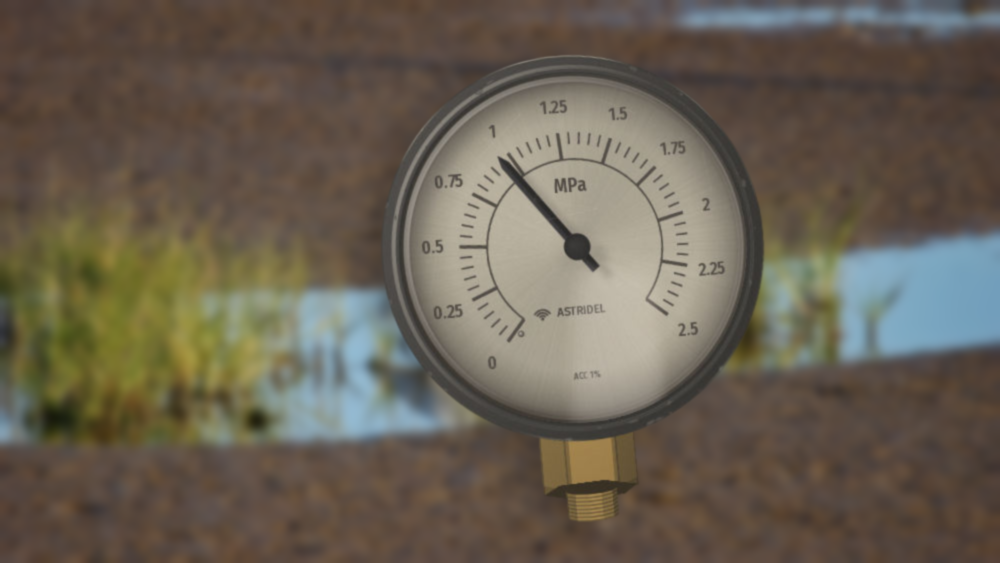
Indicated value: 0.95 MPa
